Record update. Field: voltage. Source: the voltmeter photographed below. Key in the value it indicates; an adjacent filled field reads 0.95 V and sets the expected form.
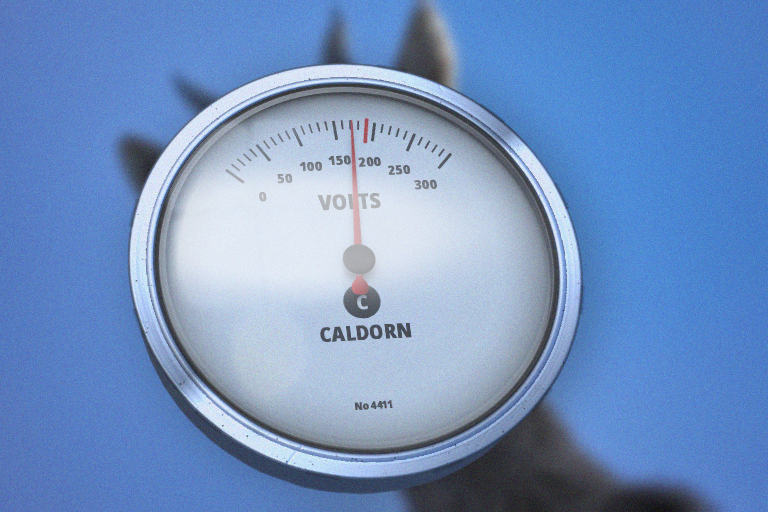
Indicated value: 170 V
